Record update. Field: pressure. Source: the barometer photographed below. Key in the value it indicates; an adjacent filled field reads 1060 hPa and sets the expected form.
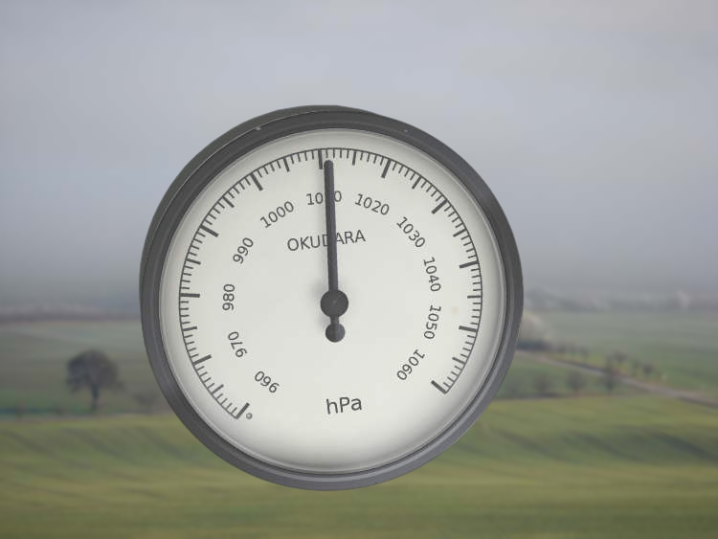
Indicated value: 1011 hPa
